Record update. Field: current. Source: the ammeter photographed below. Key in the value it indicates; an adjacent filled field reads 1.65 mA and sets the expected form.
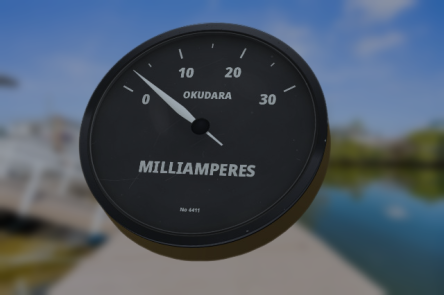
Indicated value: 2.5 mA
